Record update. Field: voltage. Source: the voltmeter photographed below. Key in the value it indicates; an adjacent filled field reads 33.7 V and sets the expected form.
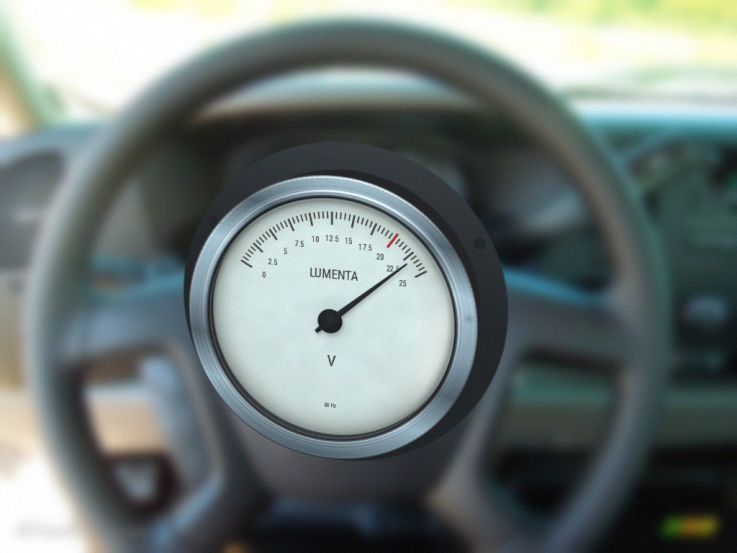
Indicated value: 23 V
